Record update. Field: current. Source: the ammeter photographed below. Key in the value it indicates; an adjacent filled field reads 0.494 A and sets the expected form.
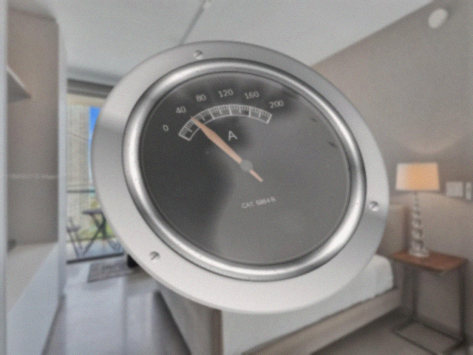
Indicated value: 40 A
